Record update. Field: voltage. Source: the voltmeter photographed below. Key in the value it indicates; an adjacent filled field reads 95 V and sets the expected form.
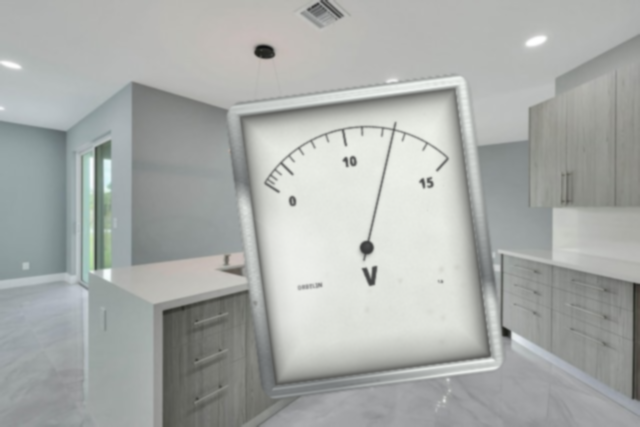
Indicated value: 12.5 V
